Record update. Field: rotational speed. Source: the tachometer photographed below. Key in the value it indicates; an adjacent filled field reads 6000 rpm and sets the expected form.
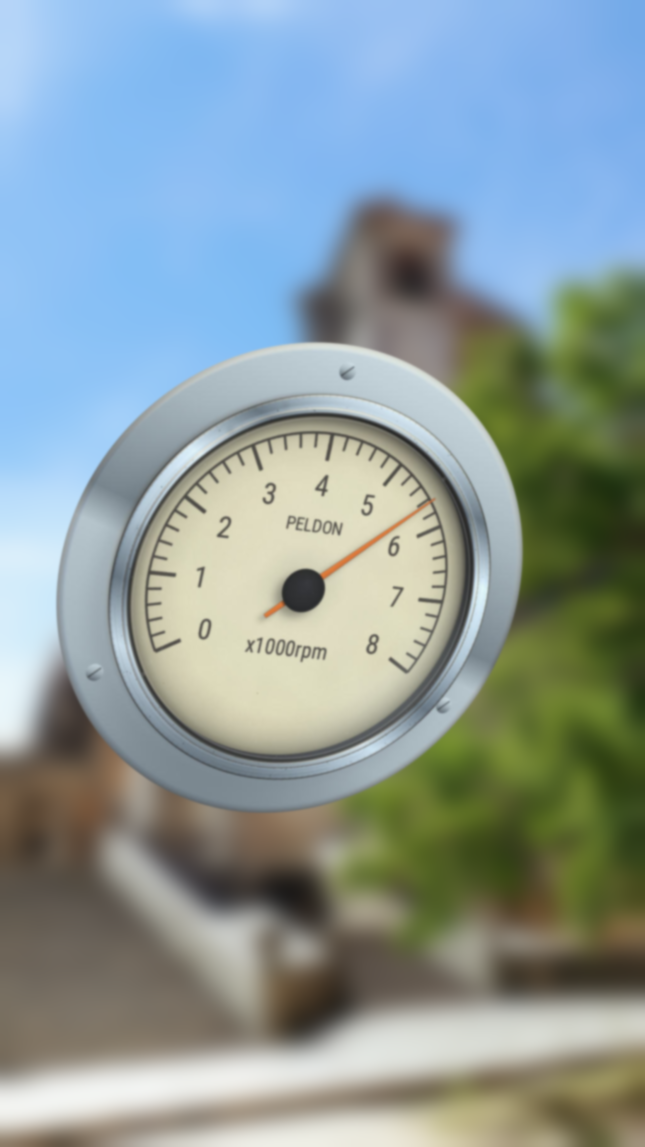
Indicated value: 5600 rpm
